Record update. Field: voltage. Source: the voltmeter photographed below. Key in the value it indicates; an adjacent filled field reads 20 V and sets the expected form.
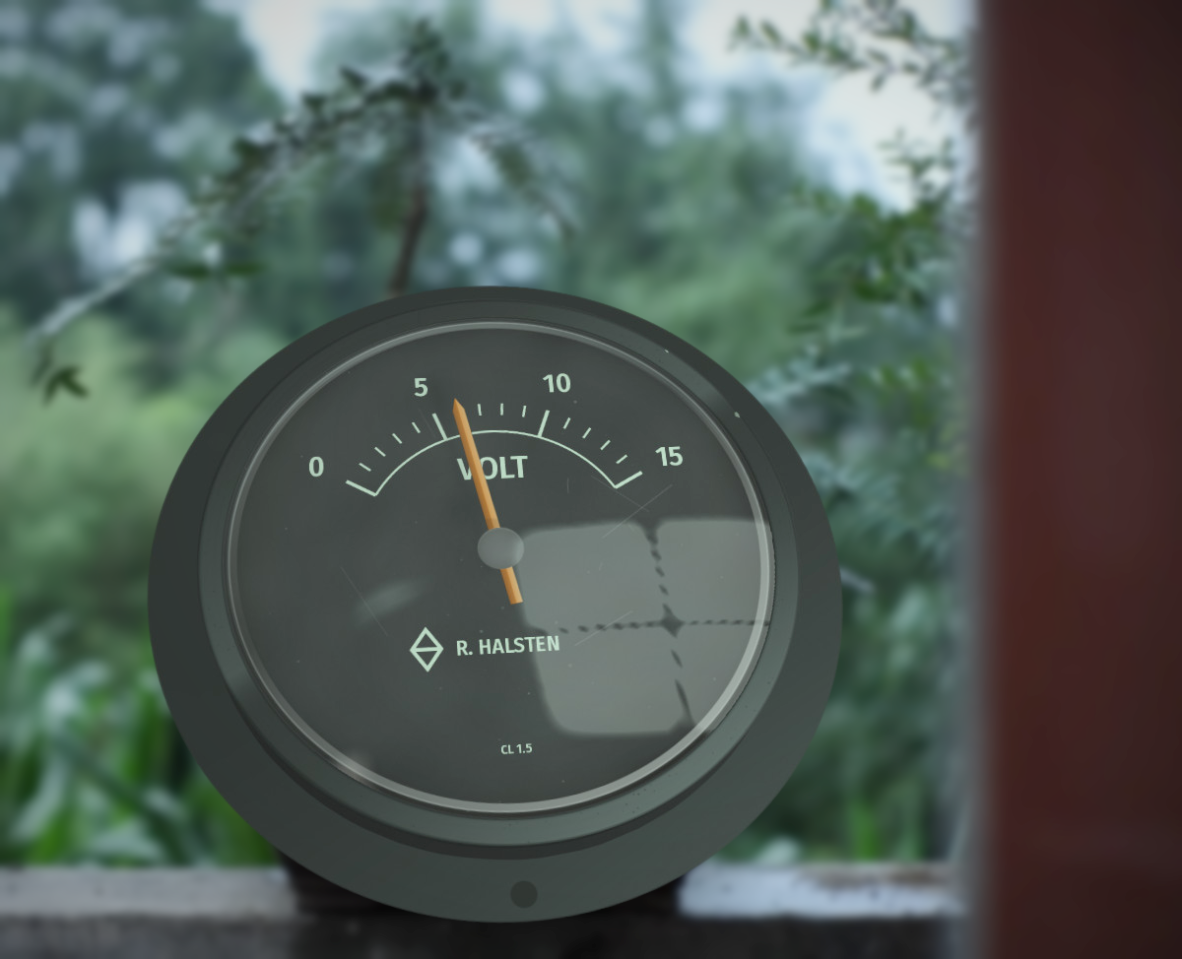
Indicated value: 6 V
